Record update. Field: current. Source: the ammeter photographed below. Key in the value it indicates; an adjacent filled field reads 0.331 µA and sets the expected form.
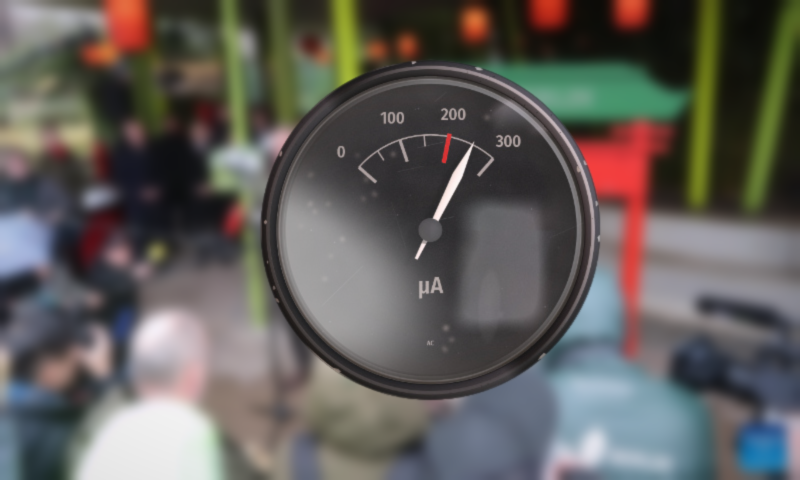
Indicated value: 250 µA
